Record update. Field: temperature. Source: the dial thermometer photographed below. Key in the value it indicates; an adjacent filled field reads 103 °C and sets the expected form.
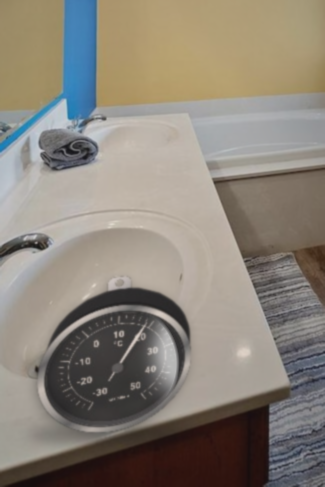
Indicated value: 18 °C
